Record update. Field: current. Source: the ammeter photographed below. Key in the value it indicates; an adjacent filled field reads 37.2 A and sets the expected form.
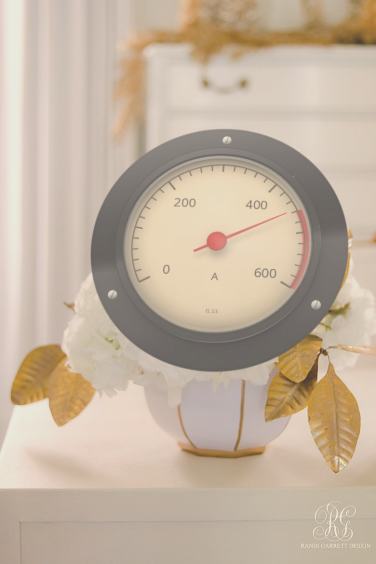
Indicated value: 460 A
